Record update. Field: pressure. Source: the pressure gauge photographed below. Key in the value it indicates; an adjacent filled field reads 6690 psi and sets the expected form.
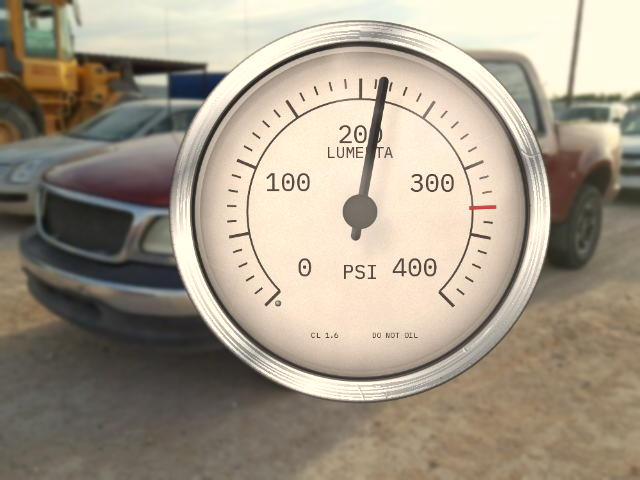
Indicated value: 215 psi
